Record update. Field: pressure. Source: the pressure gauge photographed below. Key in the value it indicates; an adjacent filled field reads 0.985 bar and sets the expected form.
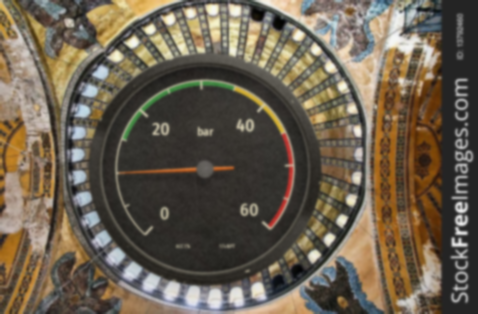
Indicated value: 10 bar
